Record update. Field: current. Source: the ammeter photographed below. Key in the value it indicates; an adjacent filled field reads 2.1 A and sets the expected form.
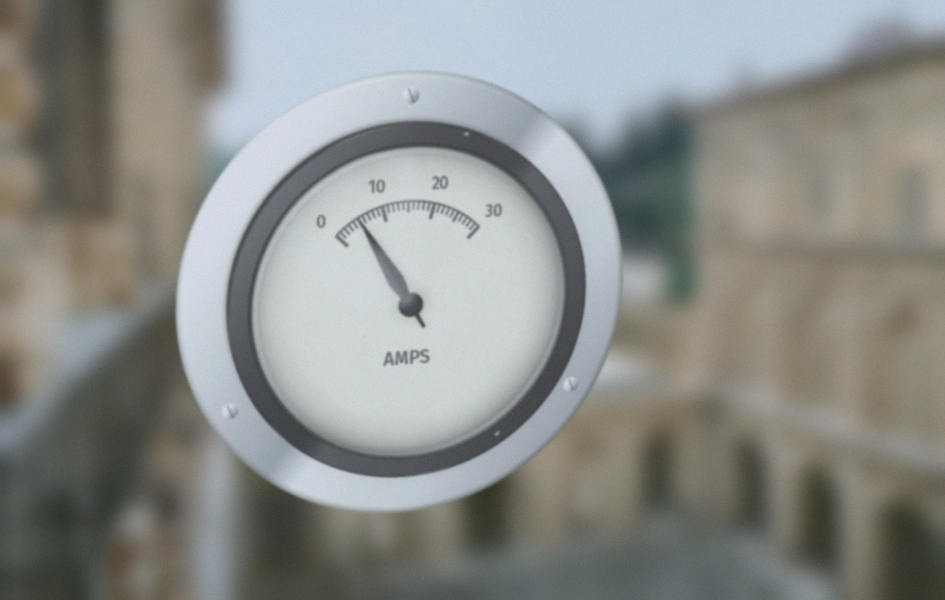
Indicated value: 5 A
